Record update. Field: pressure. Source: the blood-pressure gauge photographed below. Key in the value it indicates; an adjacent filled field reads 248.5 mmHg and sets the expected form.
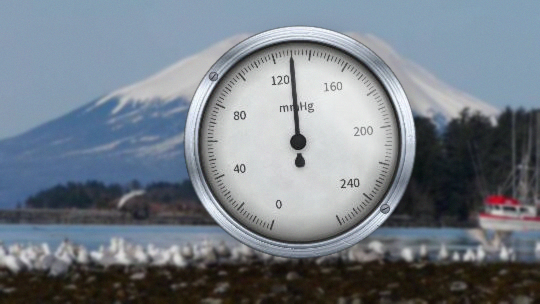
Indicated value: 130 mmHg
